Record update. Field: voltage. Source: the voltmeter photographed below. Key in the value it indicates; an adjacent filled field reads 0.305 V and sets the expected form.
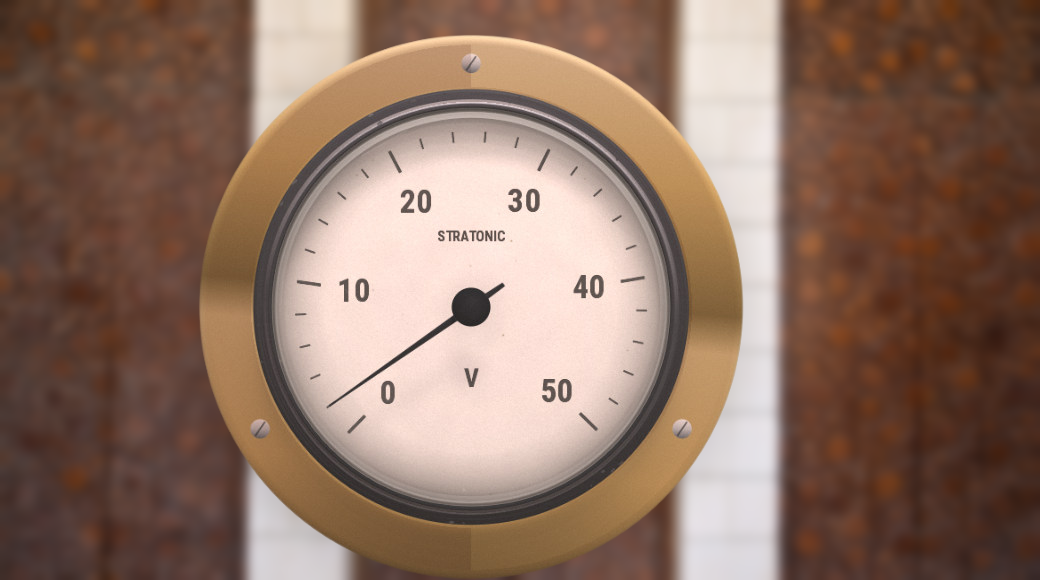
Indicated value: 2 V
